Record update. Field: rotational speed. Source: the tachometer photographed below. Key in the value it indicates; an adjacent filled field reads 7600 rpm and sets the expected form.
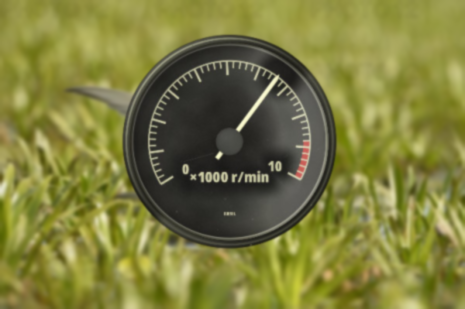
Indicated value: 6600 rpm
